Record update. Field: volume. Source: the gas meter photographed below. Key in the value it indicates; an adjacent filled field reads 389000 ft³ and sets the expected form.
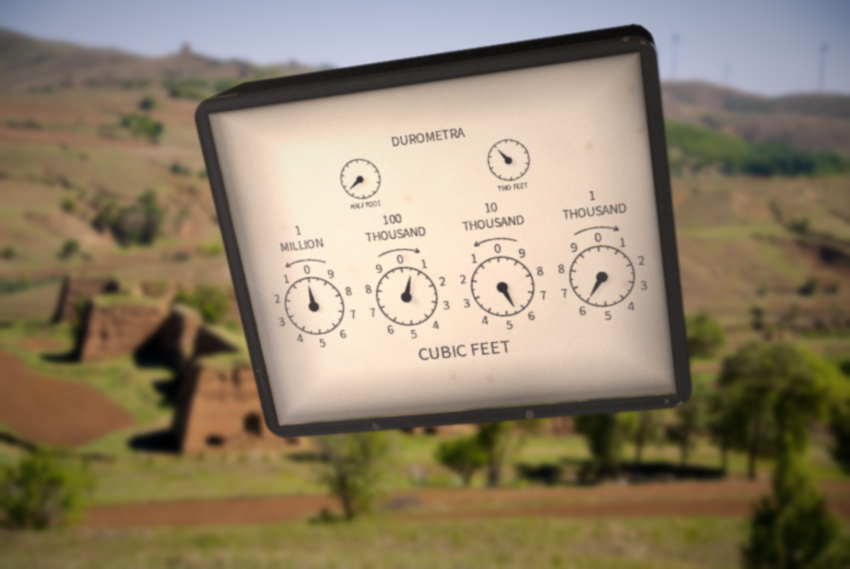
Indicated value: 5600 ft³
